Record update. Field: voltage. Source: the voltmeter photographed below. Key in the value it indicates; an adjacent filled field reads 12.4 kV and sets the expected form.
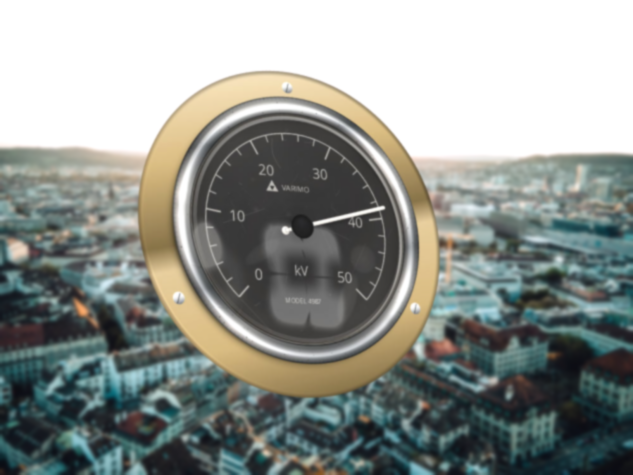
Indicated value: 39 kV
